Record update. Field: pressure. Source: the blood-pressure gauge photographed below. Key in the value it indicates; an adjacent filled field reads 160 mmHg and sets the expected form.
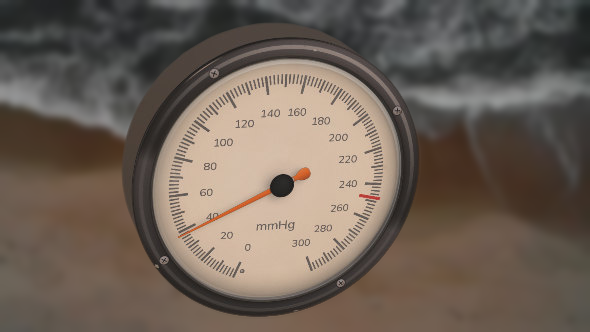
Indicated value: 40 mmHg
